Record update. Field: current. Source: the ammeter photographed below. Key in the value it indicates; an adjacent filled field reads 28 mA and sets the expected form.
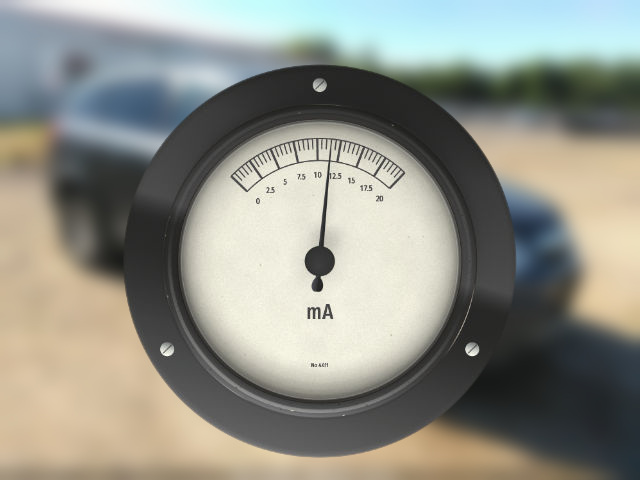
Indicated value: 11.5 mA
